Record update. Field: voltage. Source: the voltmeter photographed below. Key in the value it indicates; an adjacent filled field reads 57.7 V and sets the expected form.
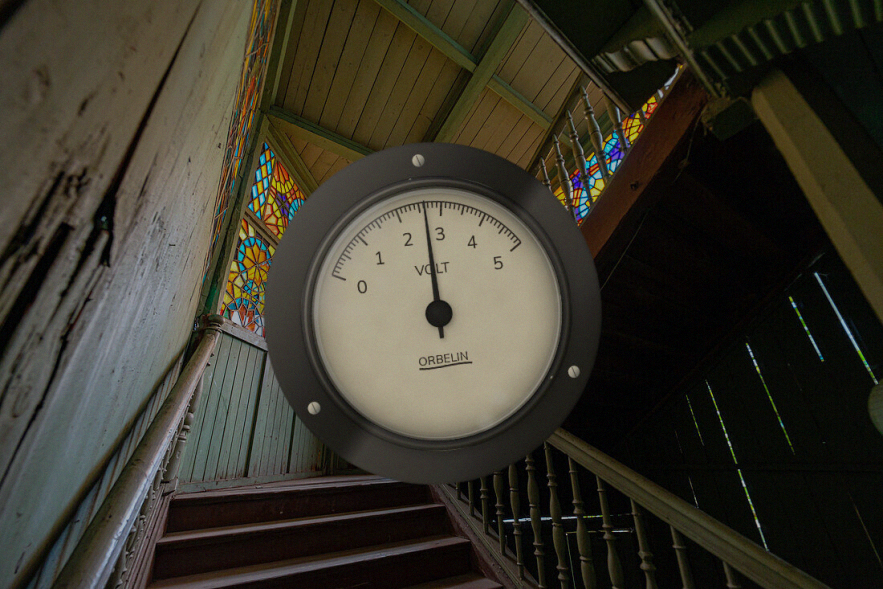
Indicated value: 2.6 V
